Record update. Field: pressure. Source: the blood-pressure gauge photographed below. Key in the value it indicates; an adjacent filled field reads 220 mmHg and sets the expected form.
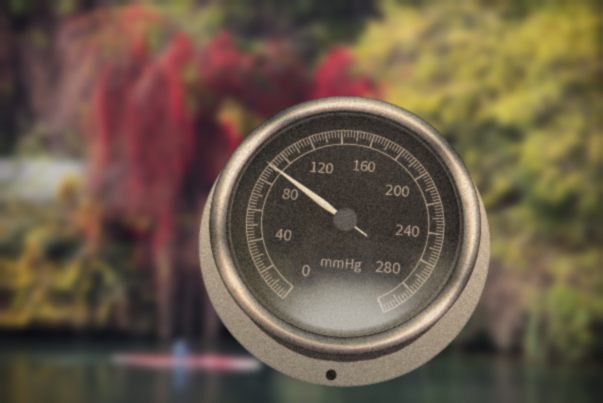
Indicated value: 90 mmHg
